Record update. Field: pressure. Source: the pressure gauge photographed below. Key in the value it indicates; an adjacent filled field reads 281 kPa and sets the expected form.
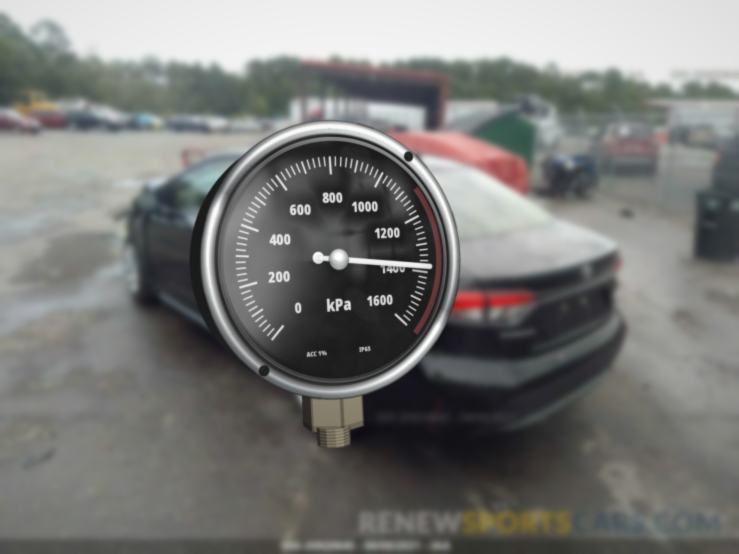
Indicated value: 1380 kPa
